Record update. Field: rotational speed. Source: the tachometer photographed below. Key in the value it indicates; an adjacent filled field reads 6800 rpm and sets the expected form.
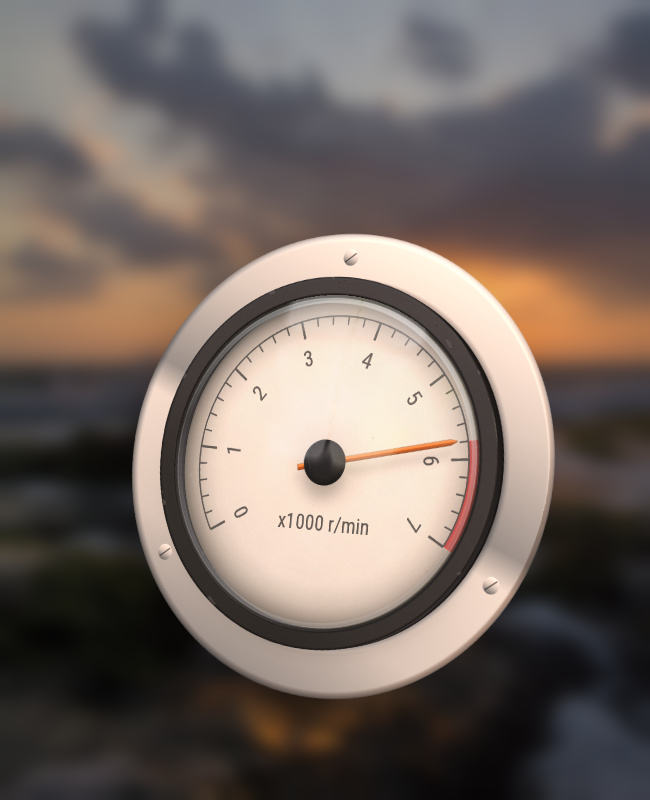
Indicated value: 5800 rpm
